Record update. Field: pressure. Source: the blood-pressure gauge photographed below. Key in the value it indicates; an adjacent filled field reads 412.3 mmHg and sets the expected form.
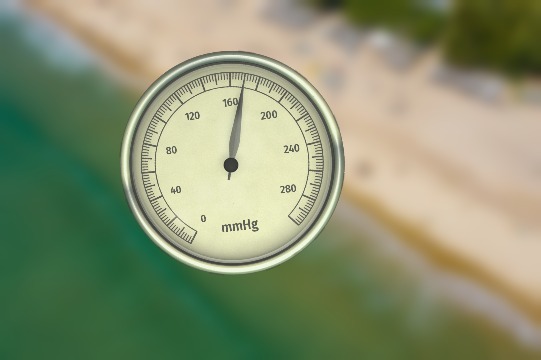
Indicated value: 170 mmHg
